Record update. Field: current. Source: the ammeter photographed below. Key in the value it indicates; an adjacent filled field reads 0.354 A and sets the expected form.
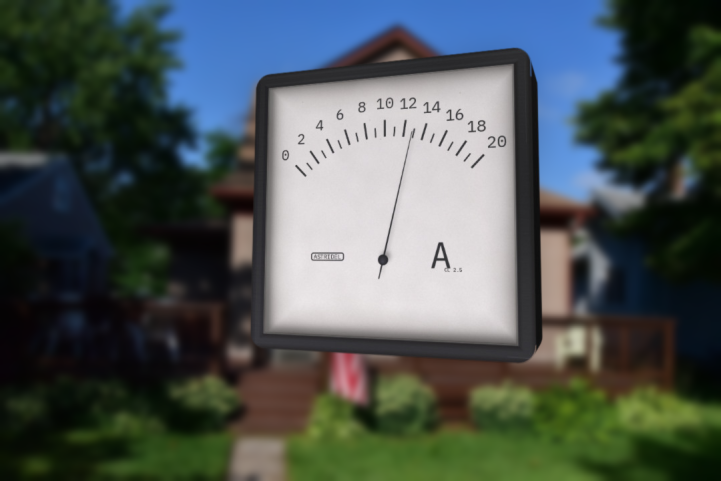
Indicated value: 13 A
